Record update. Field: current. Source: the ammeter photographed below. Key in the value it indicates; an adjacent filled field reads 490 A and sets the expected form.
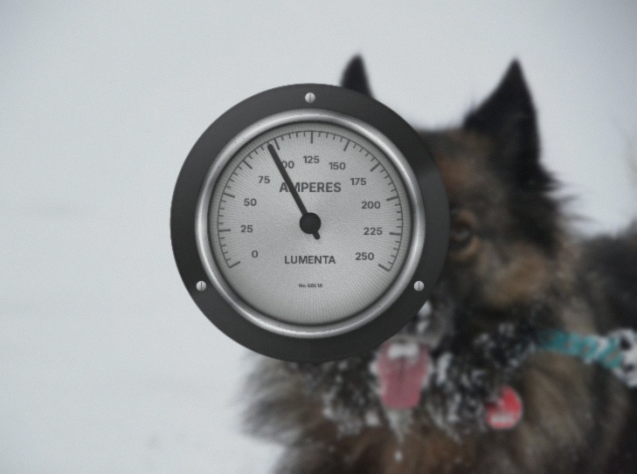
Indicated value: 95 A
